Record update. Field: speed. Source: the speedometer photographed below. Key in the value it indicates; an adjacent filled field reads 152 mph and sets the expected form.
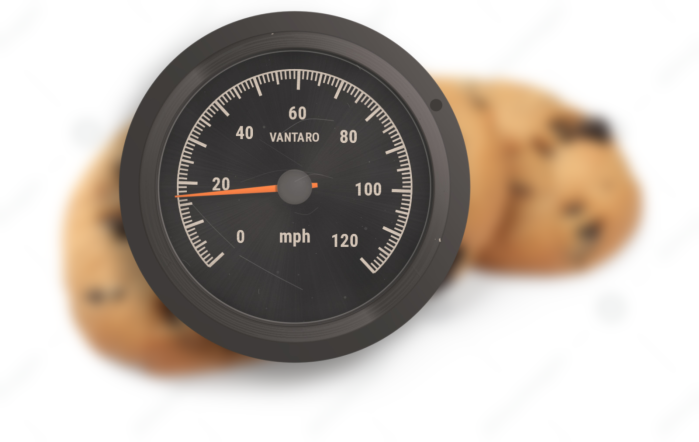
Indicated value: 17 mph
